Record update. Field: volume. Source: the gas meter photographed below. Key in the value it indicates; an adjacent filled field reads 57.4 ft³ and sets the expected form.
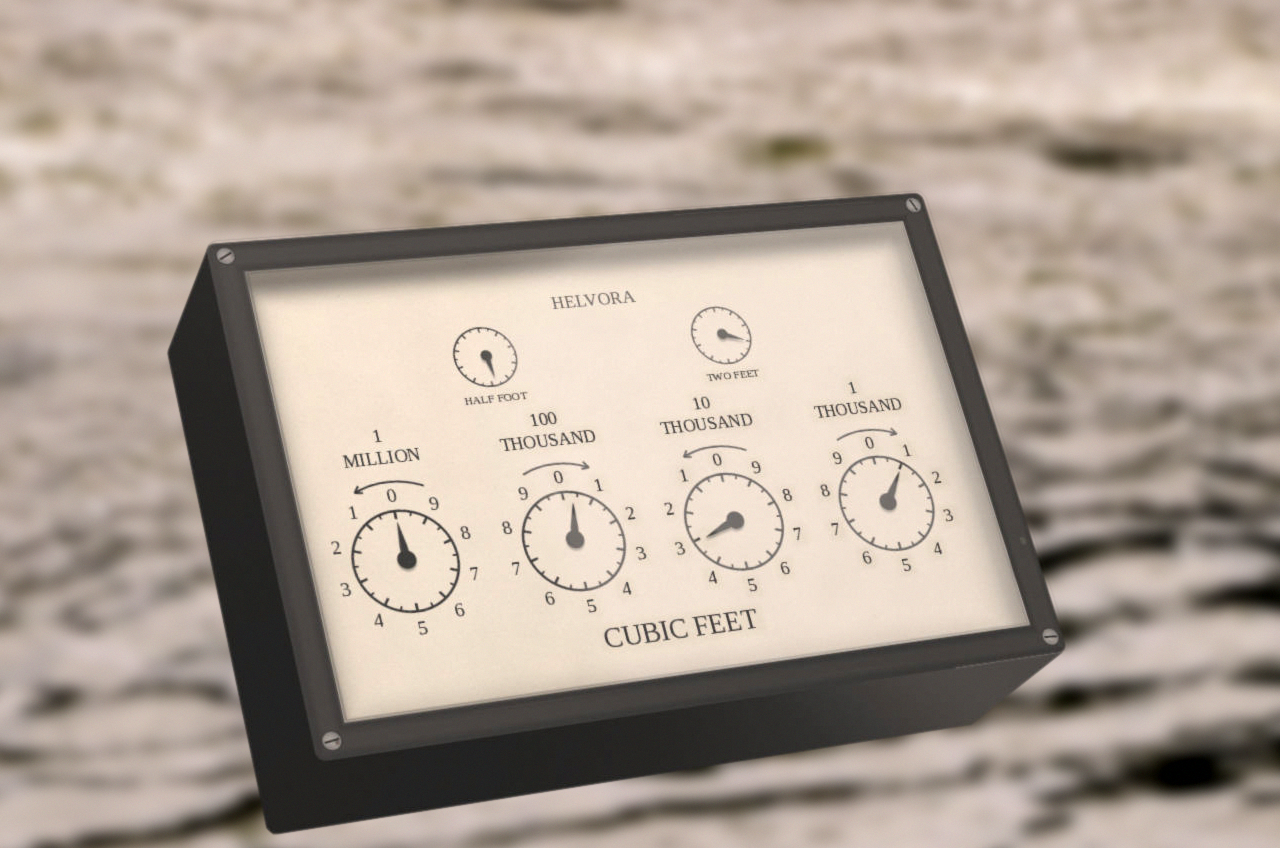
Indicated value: 3100 ft³
